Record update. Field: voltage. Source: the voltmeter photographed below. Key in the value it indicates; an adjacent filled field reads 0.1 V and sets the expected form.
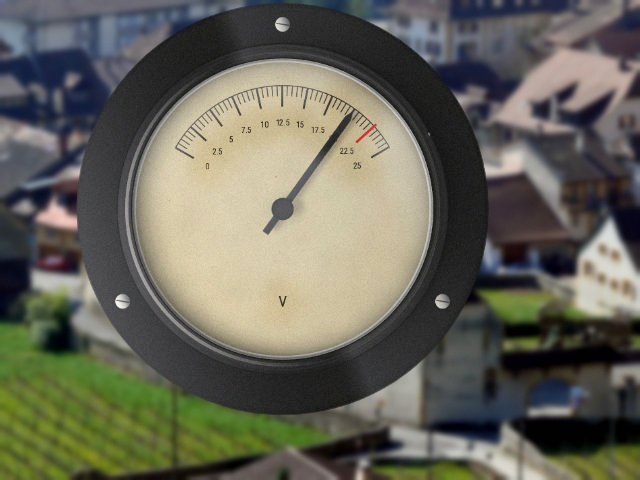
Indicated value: 20 V
